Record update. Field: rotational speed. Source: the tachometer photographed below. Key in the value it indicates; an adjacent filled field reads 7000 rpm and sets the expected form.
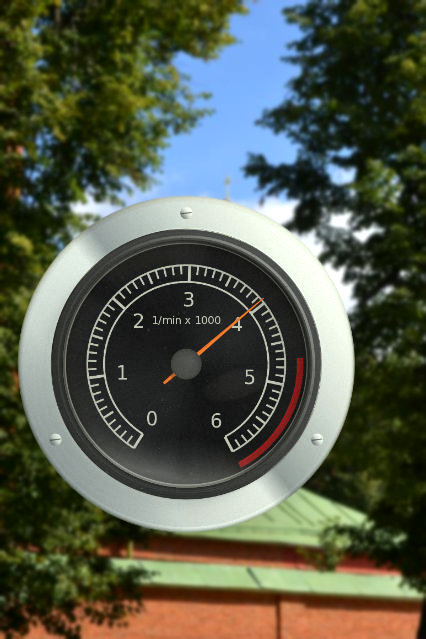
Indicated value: 3950 rpm
